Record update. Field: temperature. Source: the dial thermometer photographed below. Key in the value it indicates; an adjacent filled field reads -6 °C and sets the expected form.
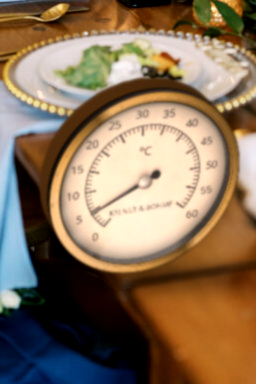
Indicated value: 5 °C
